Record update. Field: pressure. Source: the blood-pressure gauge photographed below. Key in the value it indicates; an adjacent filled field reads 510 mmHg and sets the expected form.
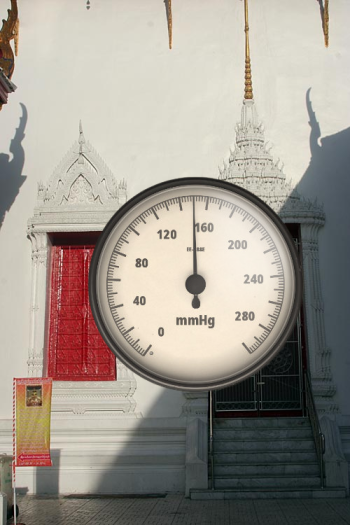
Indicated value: 150 mmHg
